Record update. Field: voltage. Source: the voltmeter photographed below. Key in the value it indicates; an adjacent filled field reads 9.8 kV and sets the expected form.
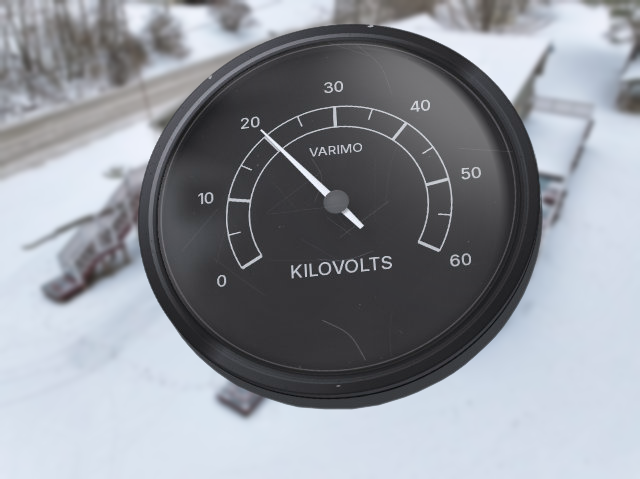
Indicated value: 20 kV
